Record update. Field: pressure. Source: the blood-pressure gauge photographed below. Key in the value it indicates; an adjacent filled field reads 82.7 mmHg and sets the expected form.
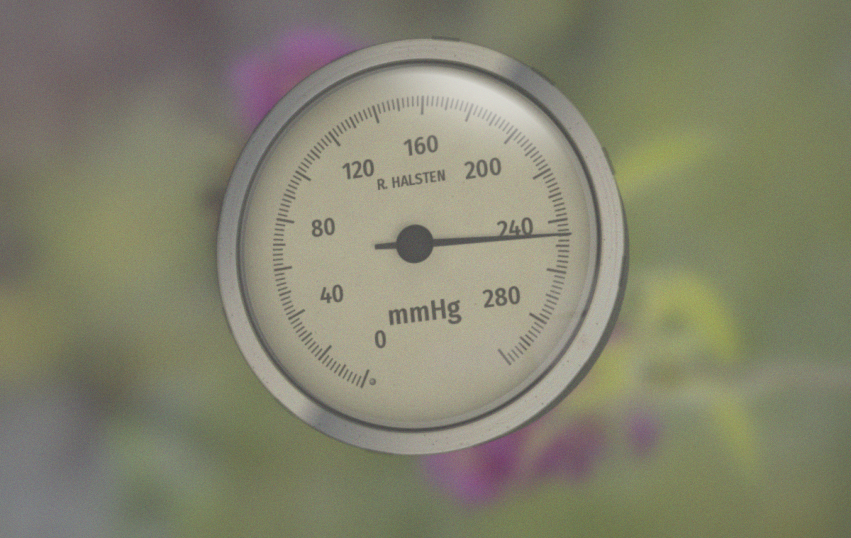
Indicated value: 246 mmHg
